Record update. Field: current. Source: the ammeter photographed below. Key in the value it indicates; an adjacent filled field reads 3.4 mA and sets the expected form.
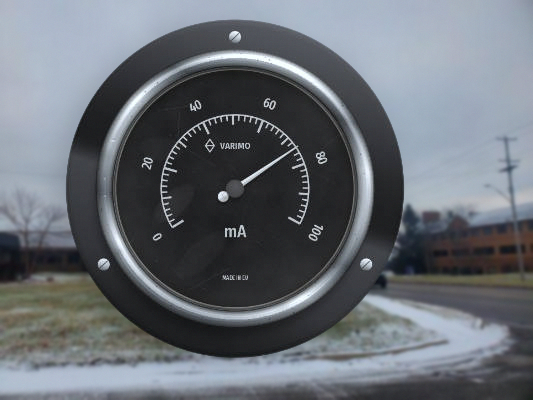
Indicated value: 74 mA
